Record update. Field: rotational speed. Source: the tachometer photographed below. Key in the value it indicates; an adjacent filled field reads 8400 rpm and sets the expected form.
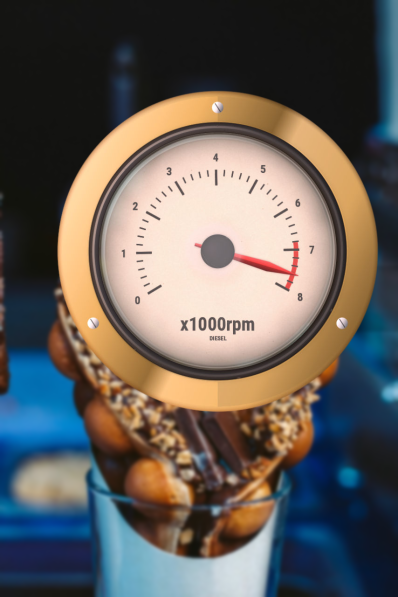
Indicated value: 7600 rpm
